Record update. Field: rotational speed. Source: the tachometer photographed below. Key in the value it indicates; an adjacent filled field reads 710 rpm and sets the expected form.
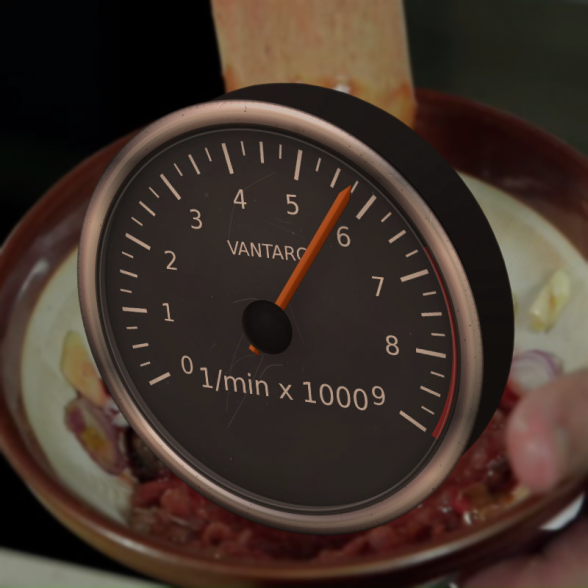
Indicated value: 5750 rpm
